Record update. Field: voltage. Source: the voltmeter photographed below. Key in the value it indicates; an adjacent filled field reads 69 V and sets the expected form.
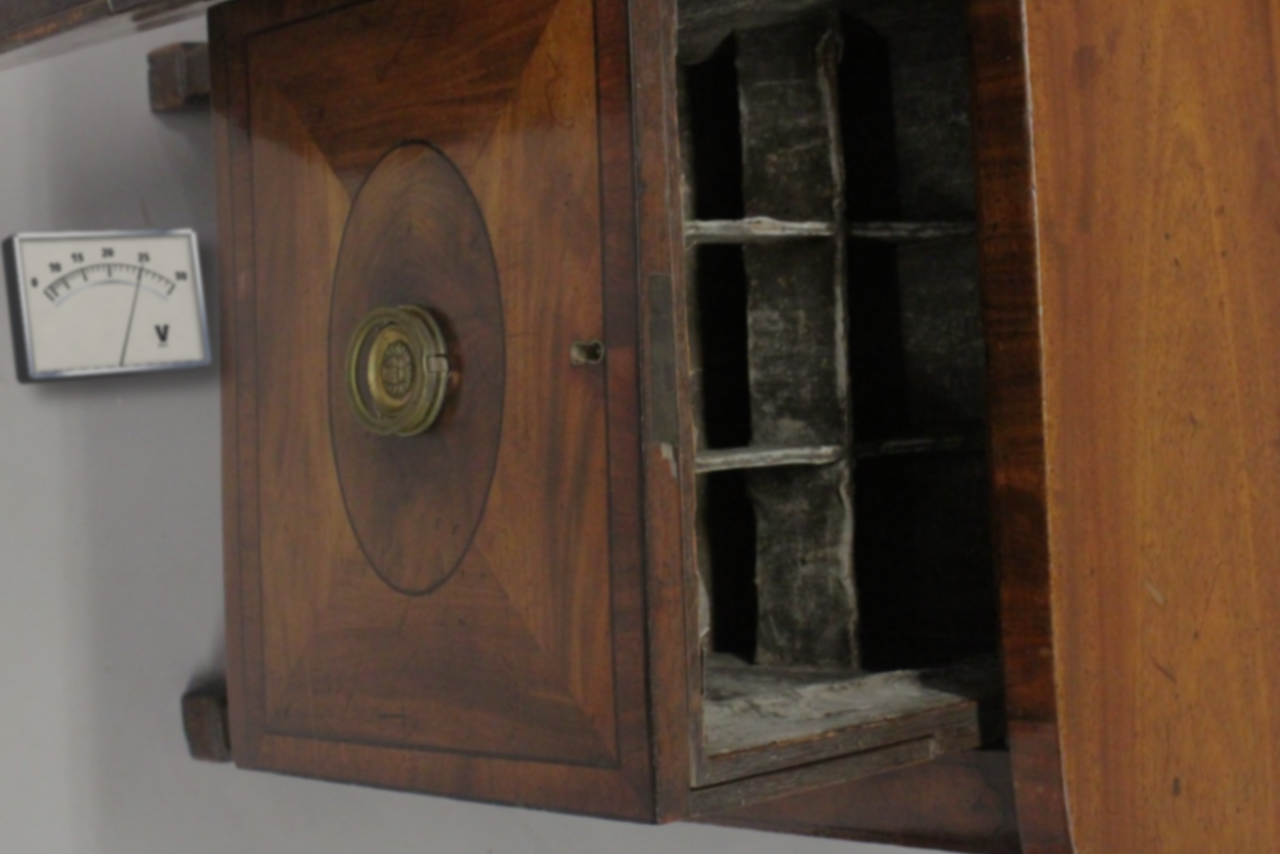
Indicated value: 25 V
